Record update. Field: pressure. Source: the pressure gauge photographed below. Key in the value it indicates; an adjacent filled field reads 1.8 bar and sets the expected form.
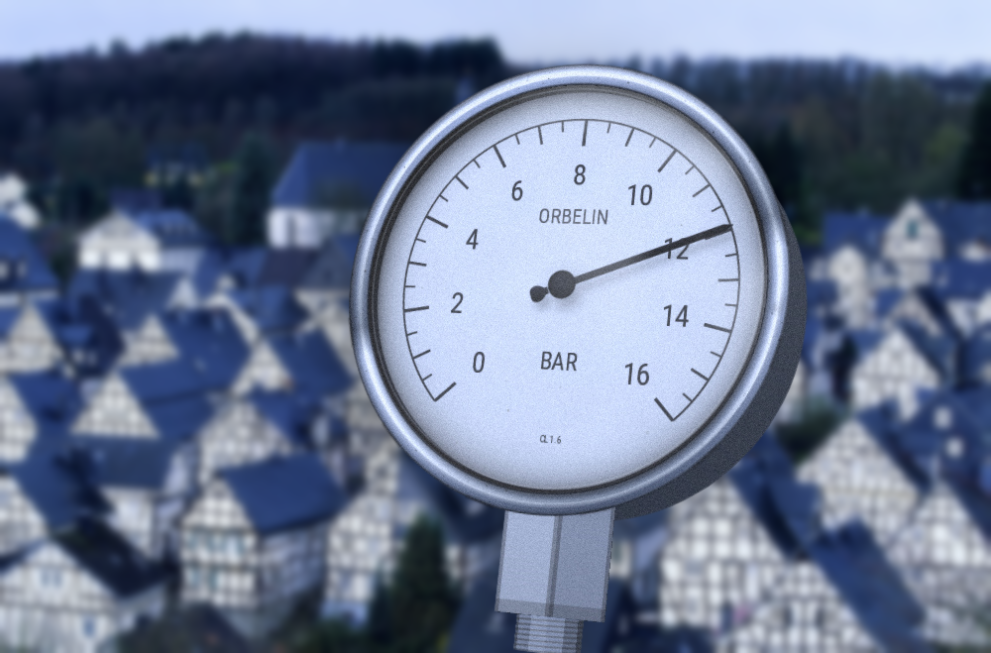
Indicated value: 12 bar
